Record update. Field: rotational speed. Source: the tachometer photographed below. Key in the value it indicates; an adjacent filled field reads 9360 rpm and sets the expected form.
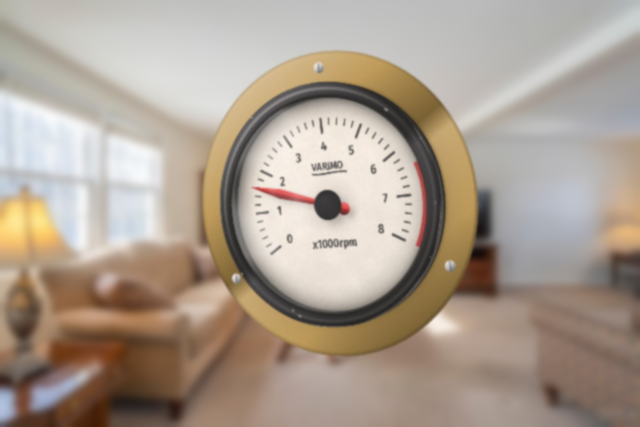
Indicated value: 1600 rpm
